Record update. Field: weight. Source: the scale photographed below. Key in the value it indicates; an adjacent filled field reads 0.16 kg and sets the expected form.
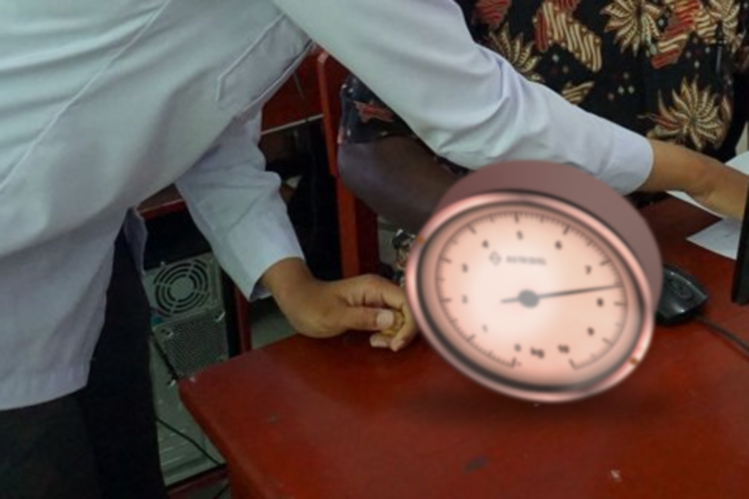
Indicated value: 7.5 kg
